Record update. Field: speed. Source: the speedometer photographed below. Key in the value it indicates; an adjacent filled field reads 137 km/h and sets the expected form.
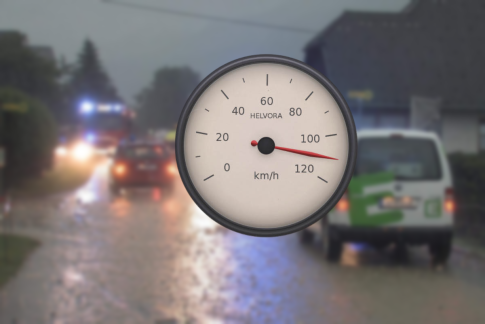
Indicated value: 110 km/h
